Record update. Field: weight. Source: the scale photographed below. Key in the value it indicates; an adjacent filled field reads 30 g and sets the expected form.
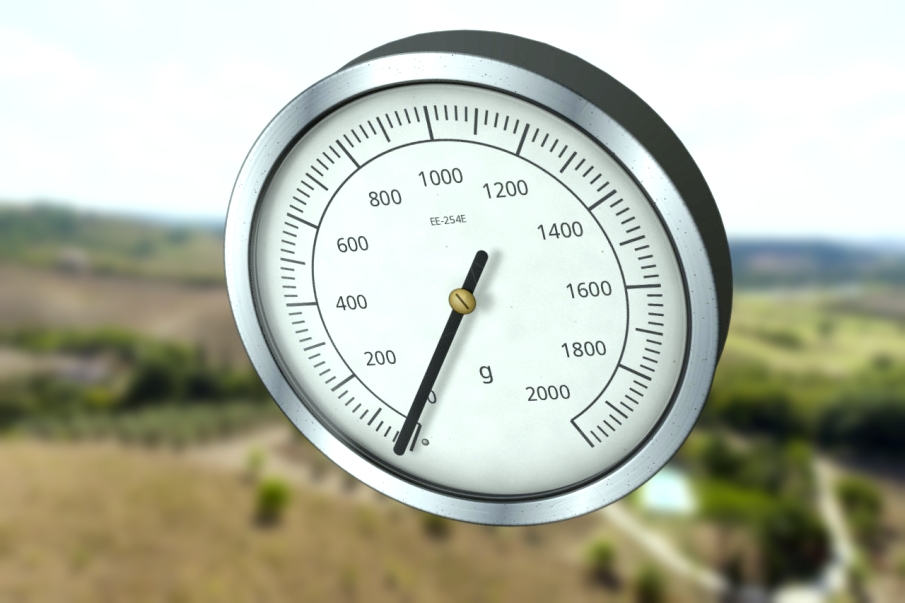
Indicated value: 20 g
